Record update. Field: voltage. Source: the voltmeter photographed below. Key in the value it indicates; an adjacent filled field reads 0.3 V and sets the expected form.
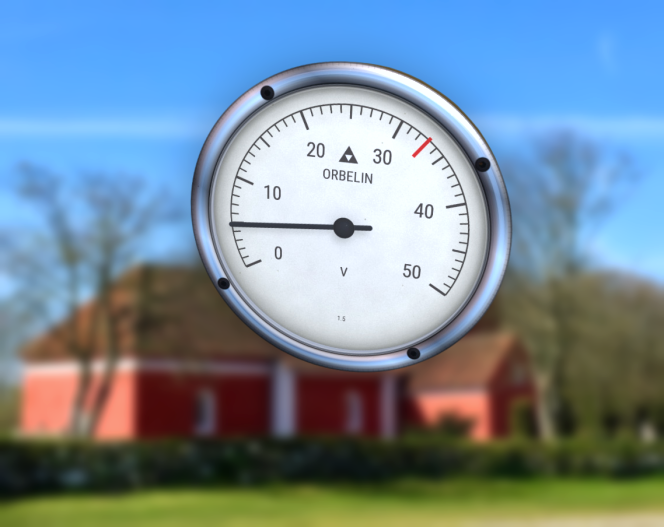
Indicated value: 5 V
